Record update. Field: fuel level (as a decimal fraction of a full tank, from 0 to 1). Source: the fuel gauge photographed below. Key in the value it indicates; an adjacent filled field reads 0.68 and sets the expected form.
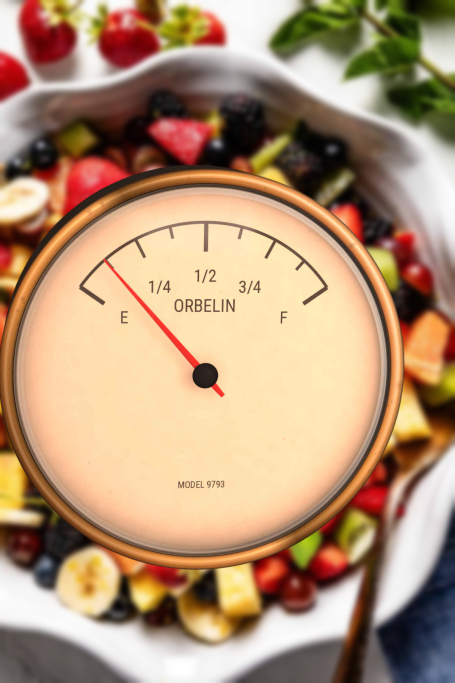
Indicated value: 0.125
